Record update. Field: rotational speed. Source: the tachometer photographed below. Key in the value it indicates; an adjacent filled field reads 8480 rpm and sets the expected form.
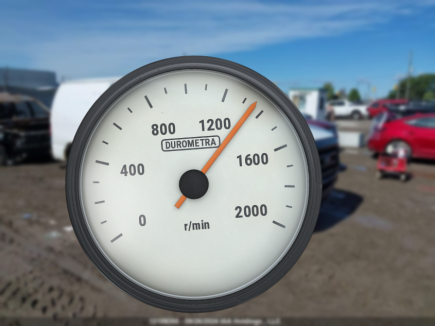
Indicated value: 1350 rpm
